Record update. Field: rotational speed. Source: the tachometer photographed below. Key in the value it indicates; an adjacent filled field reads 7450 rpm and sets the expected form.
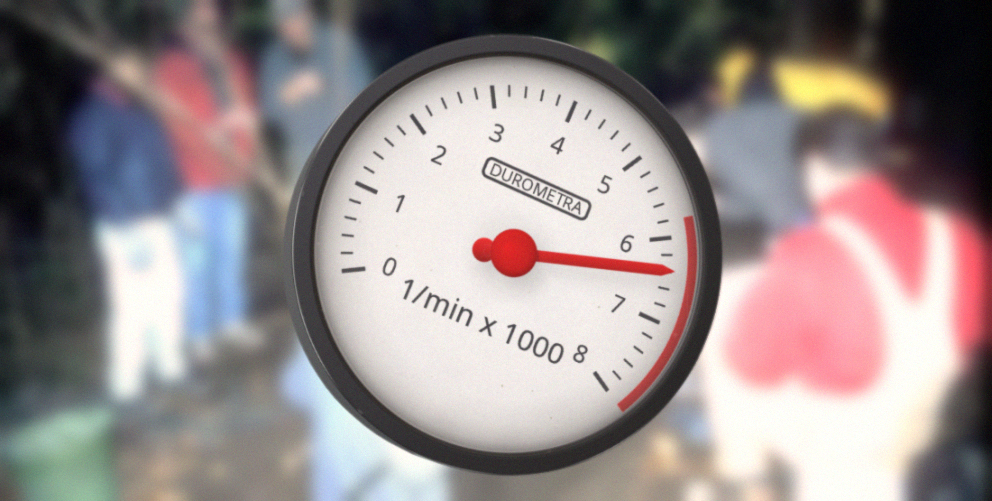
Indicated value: 6400 rpm
